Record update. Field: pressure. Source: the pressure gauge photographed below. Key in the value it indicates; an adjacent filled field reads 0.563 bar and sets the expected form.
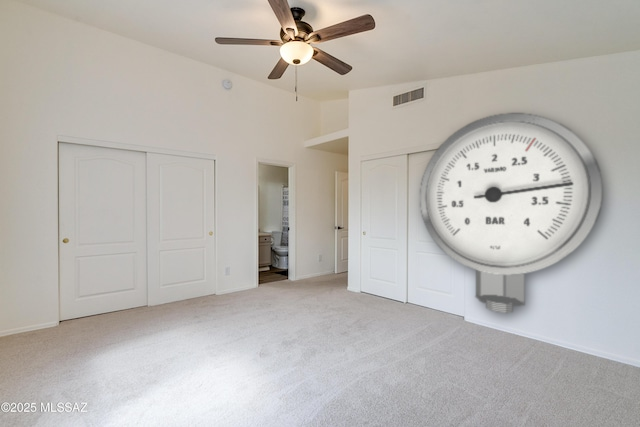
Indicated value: 3.25 bar
